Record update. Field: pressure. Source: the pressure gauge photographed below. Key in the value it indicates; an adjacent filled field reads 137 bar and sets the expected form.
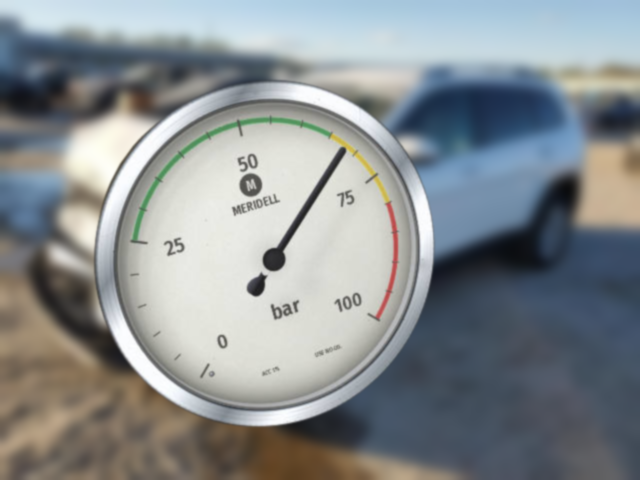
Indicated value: 67.5 bar
